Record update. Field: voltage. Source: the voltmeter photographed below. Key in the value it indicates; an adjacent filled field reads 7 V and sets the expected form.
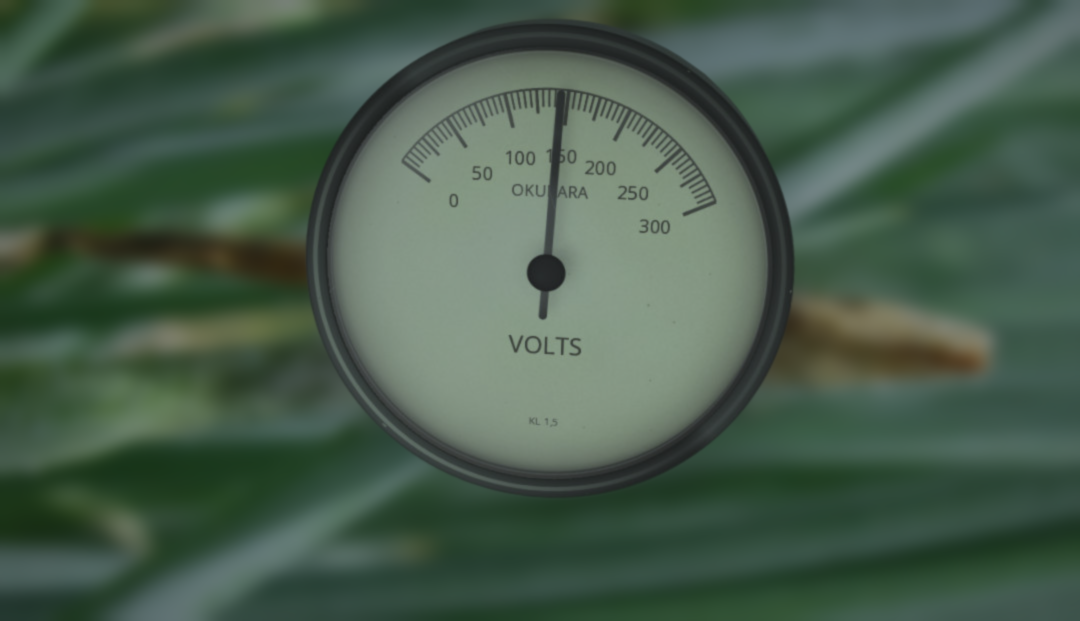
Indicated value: 145 V
